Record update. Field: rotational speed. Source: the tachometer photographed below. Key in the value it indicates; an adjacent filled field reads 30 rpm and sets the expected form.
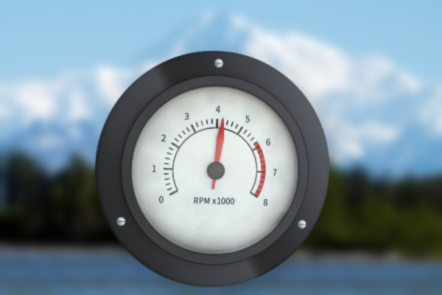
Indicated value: 4200 rpm
